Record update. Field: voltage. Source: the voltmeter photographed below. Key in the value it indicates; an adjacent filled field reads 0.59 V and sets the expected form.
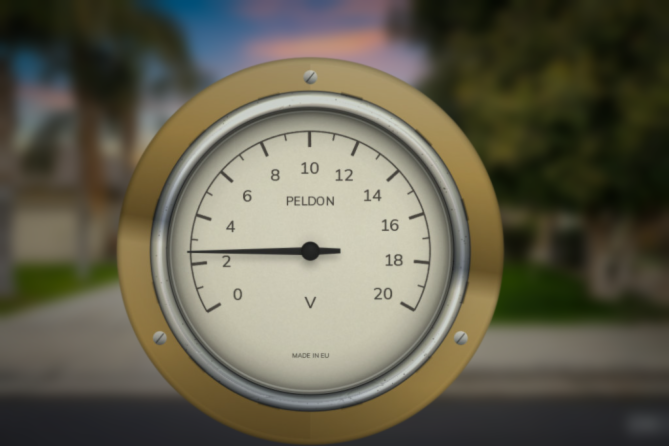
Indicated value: 2.5 V
